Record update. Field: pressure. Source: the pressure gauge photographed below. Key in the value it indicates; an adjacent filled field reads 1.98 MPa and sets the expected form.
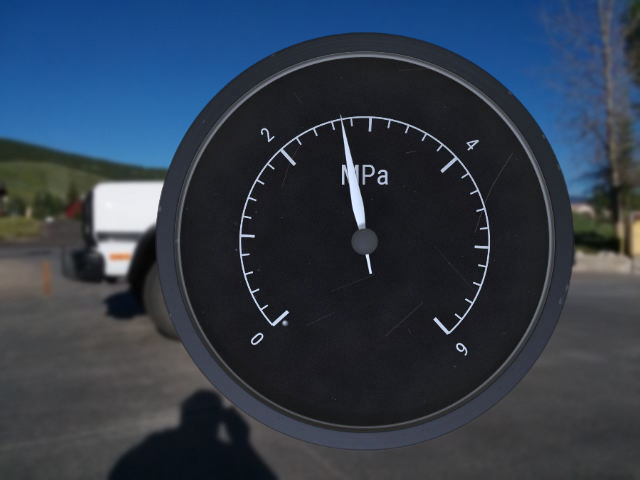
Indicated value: 2.7 MPa
